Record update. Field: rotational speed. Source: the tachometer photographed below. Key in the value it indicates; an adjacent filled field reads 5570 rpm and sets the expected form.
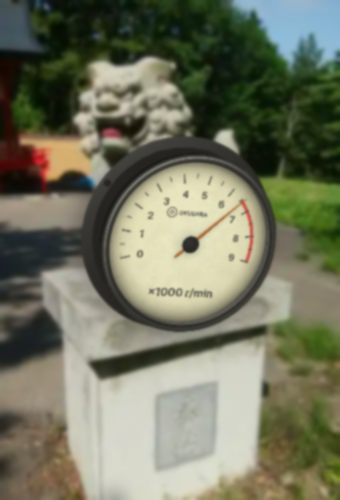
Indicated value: 6500 rpm
